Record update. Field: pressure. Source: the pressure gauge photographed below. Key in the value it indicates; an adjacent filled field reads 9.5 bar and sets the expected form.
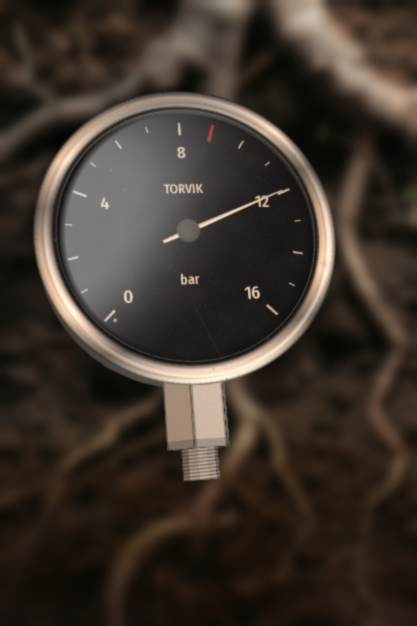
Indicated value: 12 bar
